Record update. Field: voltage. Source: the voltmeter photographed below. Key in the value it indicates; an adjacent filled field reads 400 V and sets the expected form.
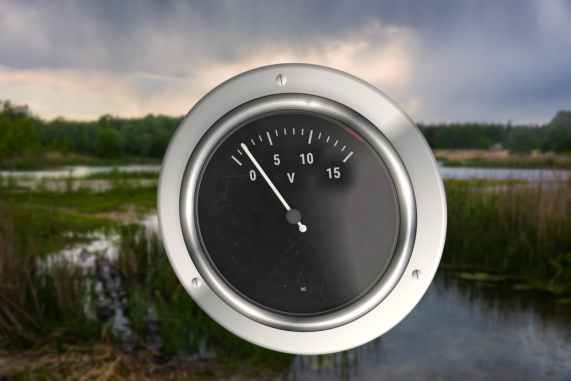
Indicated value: 2 V
